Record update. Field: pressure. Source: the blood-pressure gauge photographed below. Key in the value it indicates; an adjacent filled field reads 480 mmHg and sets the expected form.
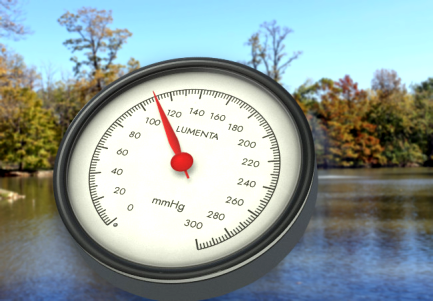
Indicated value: 110 mmHg
